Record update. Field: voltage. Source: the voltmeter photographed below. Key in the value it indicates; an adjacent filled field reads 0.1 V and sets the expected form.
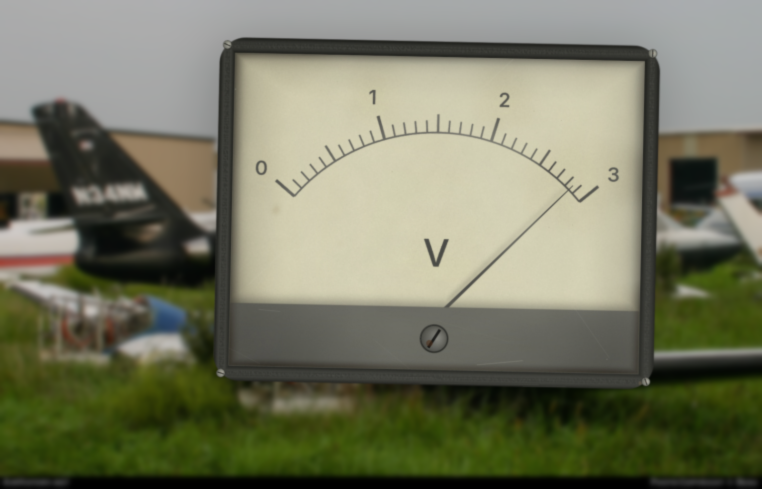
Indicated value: 2.85 V
